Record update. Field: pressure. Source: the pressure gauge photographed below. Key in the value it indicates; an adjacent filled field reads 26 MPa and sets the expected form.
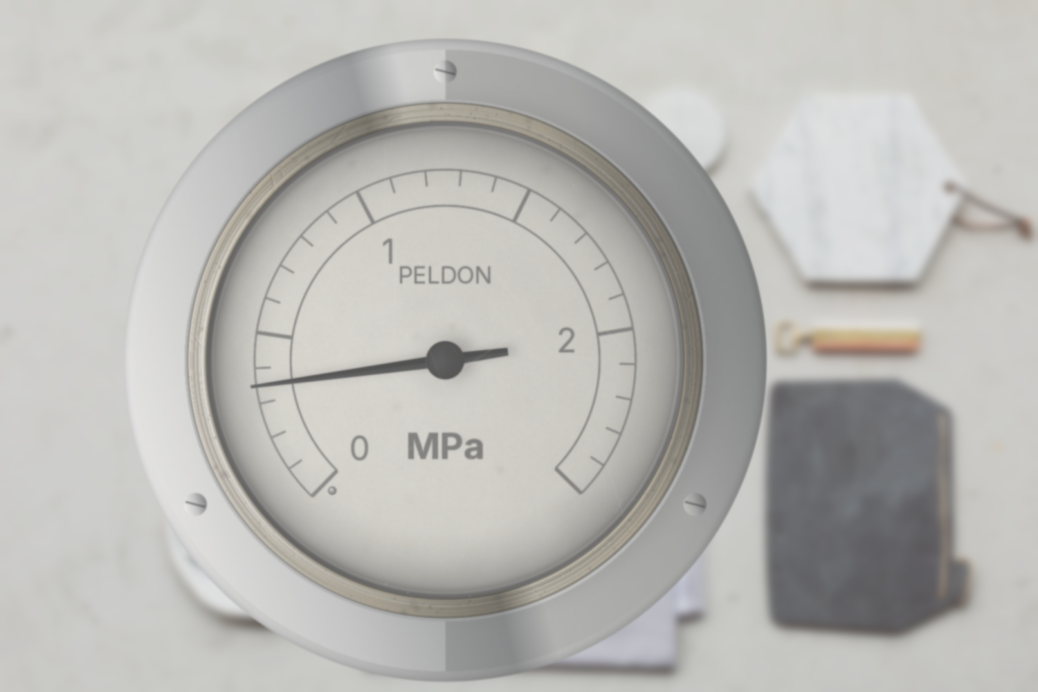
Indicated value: 0.35 MPa
